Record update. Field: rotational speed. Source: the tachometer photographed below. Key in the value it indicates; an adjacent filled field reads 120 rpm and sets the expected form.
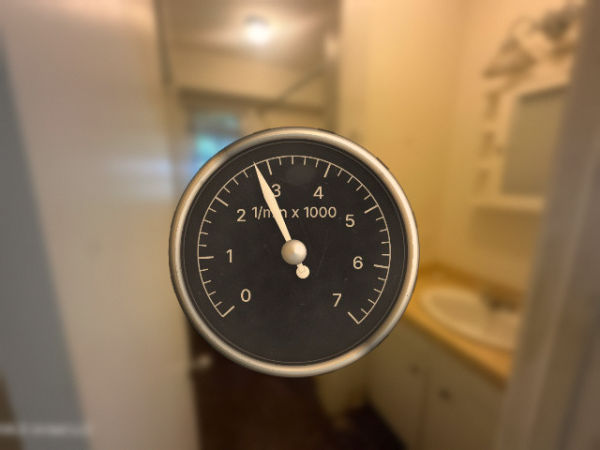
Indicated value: 2800 rpm
